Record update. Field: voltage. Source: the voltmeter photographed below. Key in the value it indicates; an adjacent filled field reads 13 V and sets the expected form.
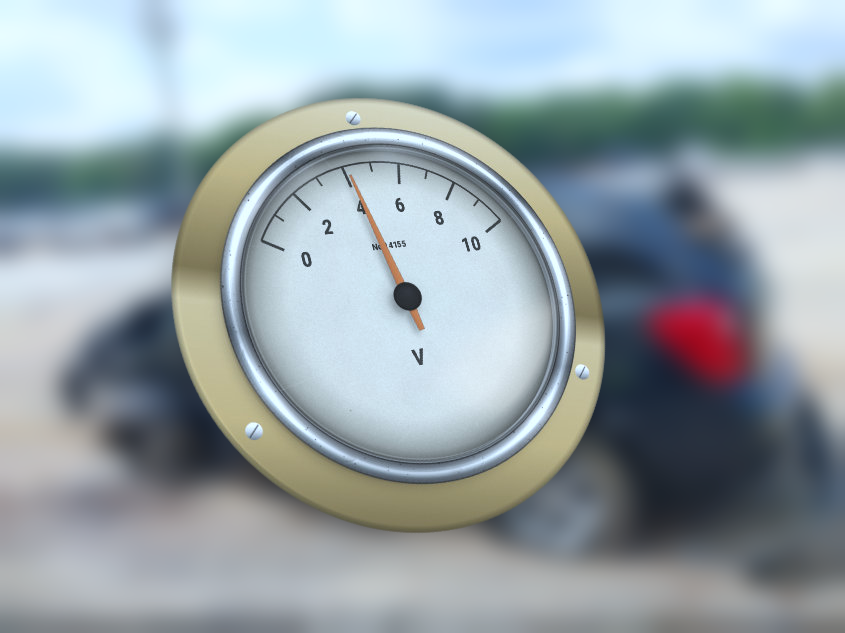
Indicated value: 4 V
